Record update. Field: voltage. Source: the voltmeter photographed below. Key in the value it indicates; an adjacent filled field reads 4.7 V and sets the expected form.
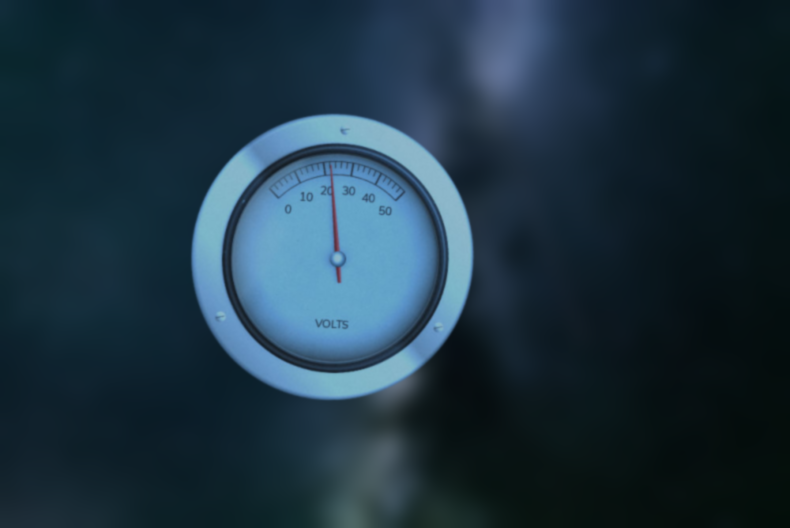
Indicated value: 22 V
